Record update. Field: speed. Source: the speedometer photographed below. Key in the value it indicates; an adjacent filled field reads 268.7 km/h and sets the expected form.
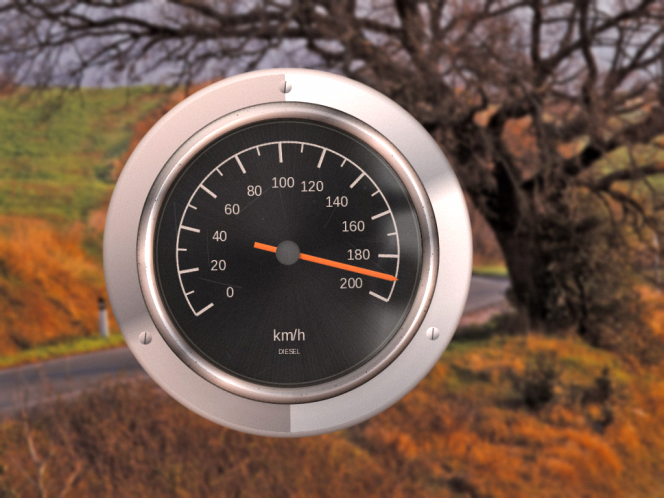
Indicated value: 190 km/h
